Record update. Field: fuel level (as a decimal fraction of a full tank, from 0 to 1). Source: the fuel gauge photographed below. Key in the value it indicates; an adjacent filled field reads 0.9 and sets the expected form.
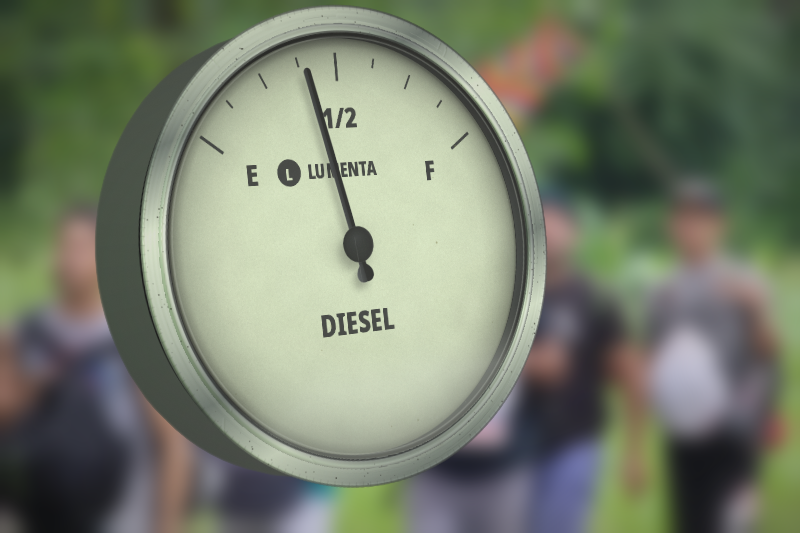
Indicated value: 0.375
